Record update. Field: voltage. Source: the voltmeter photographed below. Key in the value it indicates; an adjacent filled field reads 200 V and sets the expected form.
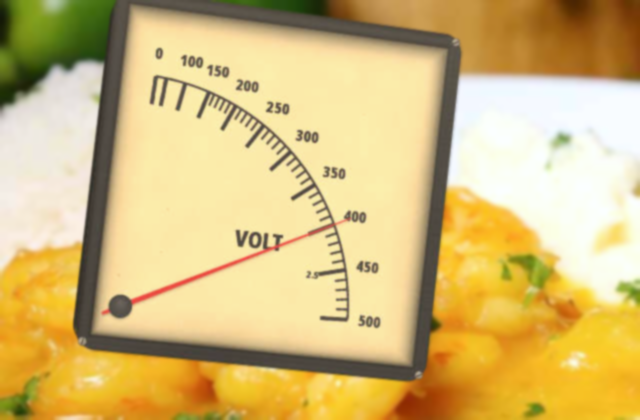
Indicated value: 400 V
